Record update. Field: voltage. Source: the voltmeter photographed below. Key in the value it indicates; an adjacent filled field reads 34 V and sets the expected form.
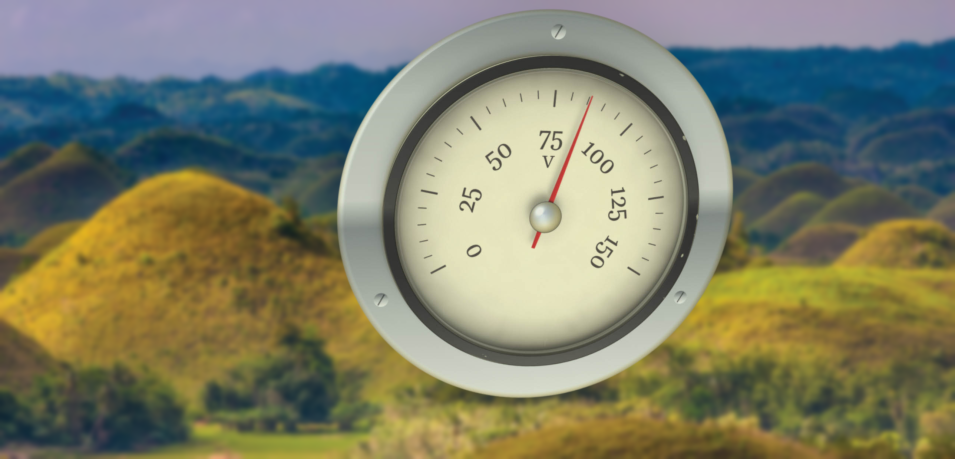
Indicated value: 85 V
